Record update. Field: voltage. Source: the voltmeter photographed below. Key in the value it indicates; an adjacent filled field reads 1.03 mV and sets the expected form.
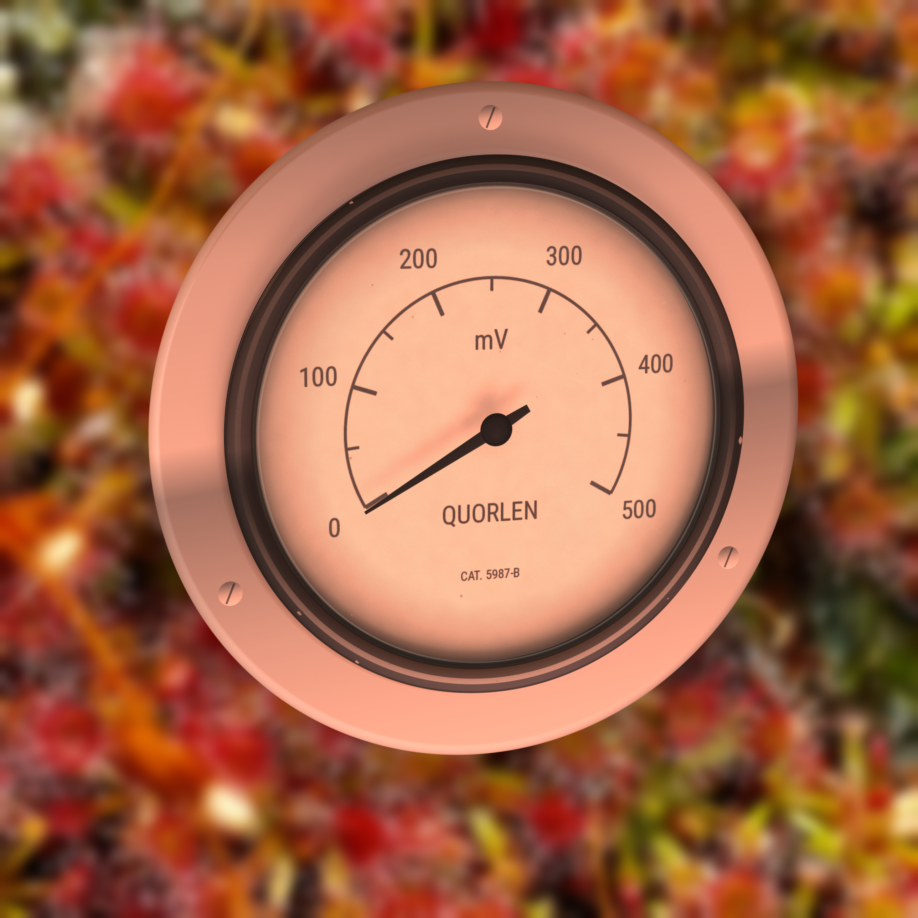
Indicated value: 0 mV
